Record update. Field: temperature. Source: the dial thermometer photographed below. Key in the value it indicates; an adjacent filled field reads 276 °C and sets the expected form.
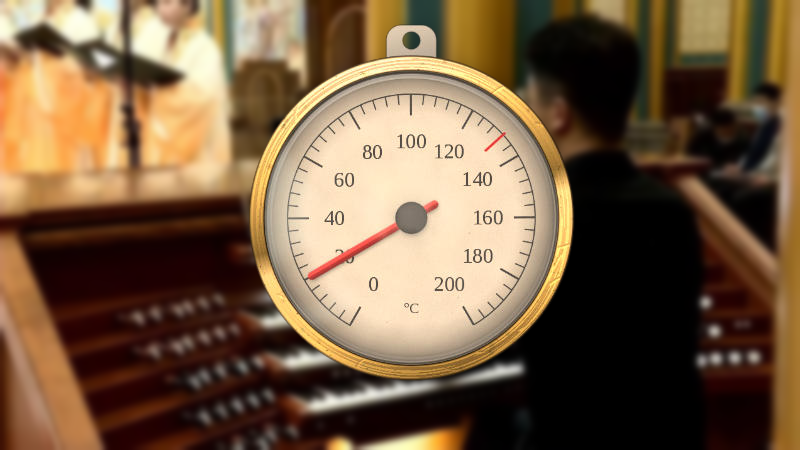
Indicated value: 20 °C
